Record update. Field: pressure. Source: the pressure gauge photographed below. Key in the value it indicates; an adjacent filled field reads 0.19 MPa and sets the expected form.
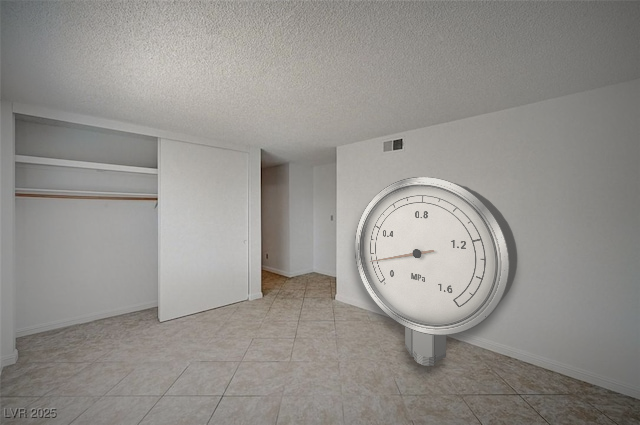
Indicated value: 0.15 MPa
